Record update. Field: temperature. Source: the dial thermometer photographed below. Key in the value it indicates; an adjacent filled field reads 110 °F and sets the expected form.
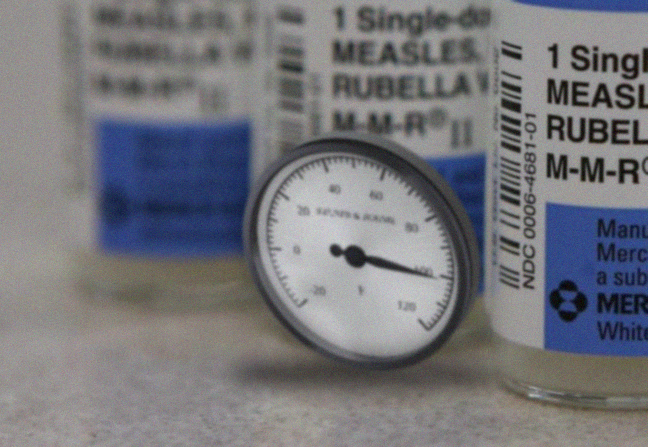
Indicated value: 100 °F
